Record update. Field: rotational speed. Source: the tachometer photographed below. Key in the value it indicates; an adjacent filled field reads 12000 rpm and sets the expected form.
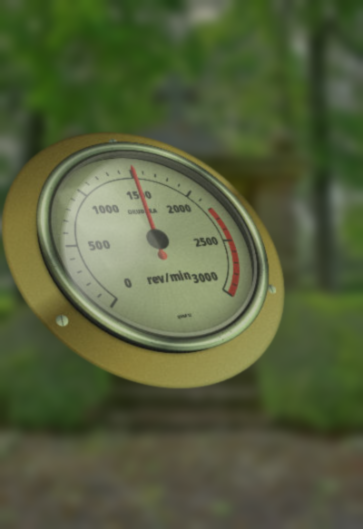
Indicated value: 1500 rpm
